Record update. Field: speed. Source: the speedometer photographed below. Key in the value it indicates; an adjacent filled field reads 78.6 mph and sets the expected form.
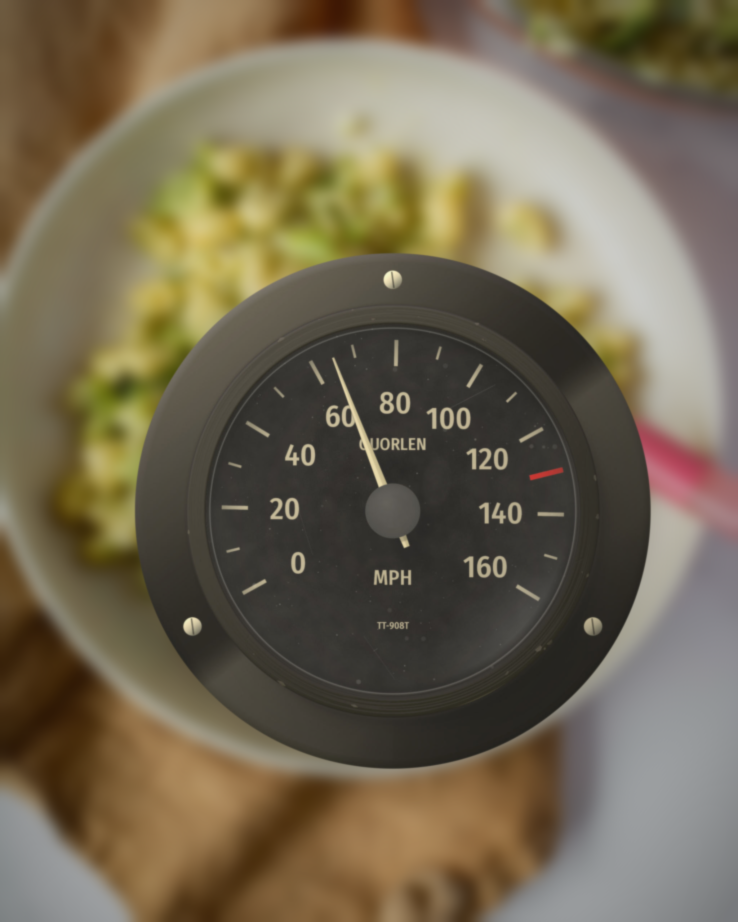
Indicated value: 65 mph
